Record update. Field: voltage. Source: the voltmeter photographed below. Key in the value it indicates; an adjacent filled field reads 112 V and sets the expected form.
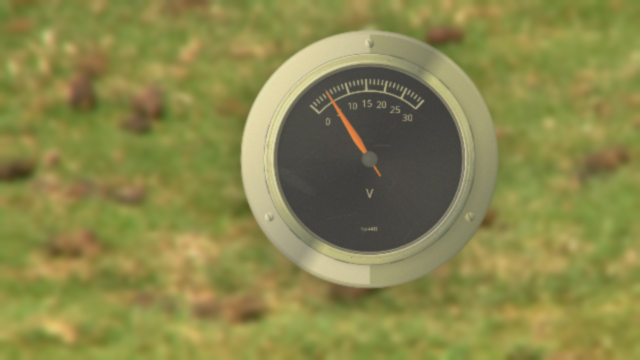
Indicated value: 5 V
